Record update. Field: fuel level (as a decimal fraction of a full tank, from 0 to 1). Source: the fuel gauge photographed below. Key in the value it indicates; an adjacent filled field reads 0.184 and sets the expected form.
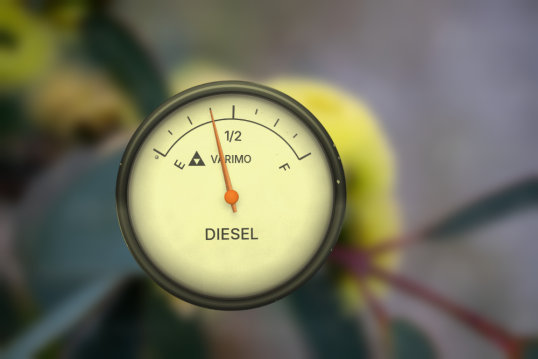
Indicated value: 0.375
